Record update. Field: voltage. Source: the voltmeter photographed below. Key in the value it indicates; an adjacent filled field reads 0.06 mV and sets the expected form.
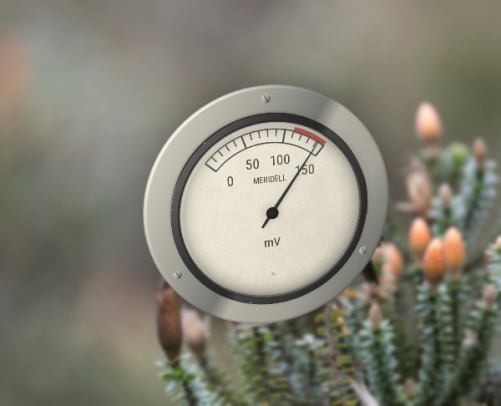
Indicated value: 140 mV
